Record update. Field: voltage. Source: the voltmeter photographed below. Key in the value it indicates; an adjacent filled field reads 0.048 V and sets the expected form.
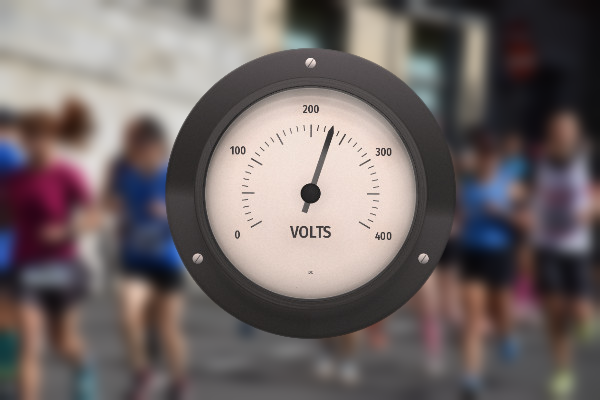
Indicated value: 230 V
